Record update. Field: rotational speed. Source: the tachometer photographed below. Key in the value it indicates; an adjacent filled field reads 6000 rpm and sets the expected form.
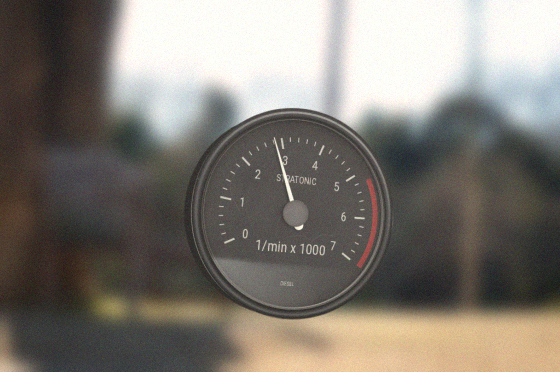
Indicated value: 2800 rpm
